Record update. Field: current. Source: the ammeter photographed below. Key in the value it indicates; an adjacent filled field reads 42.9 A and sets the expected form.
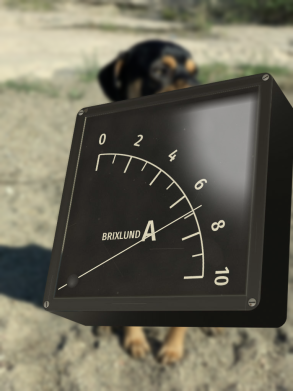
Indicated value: 7 A
